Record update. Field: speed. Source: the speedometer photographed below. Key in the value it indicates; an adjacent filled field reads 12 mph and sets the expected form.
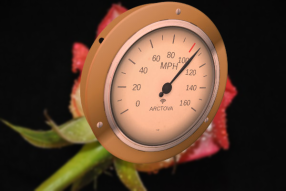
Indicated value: 105 mph
